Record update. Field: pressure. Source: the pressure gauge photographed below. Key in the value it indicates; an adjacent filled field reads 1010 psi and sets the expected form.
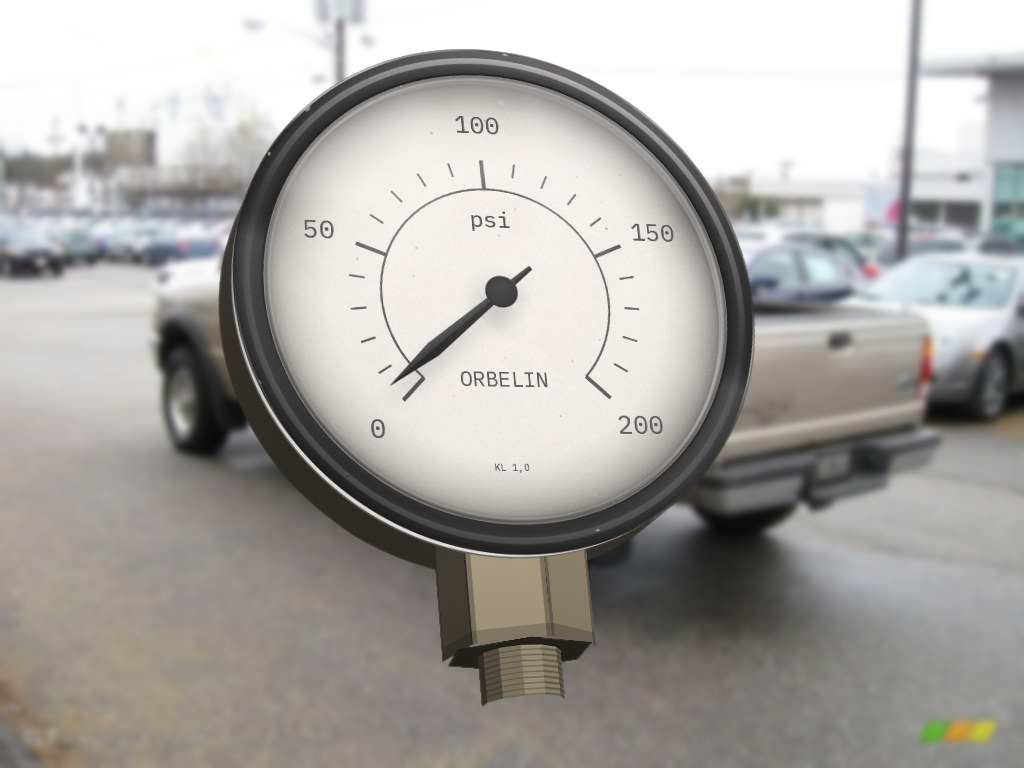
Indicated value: 5 psi
